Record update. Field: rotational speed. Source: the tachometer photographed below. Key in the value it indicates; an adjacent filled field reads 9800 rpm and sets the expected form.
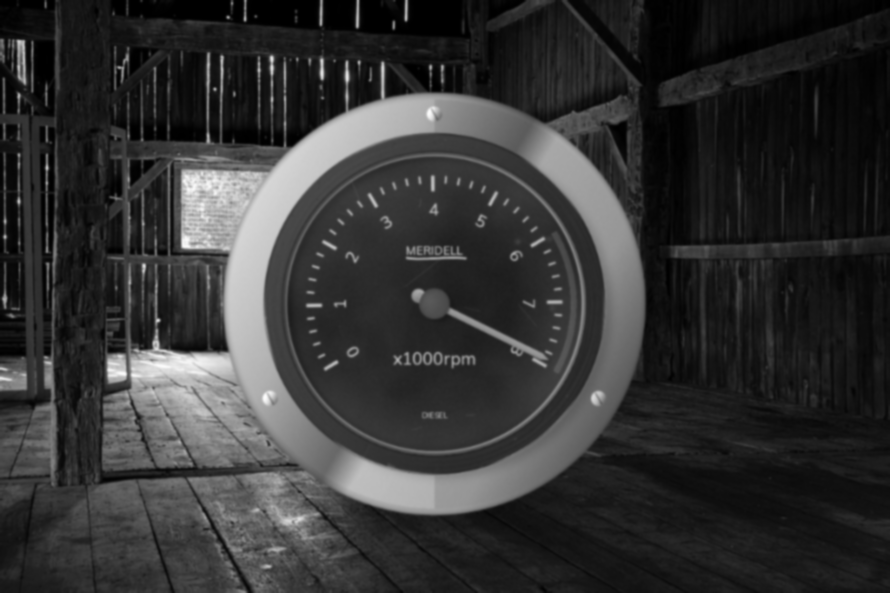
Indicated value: 7900 rpm
